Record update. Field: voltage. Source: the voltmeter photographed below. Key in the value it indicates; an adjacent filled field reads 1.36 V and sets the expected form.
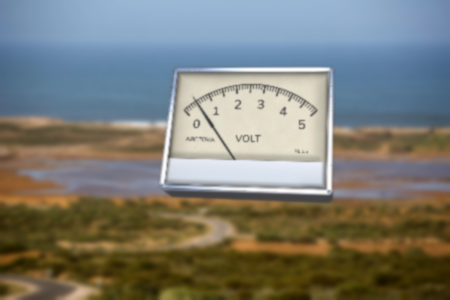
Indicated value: 0.5 V
